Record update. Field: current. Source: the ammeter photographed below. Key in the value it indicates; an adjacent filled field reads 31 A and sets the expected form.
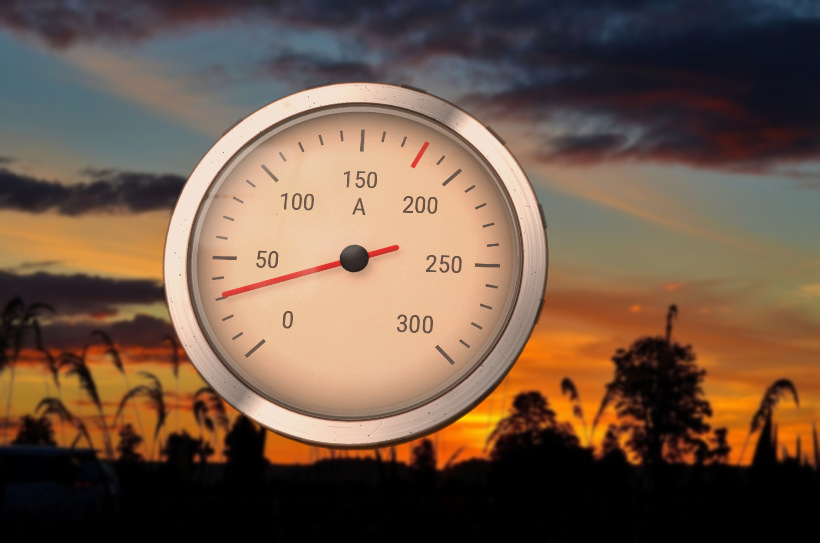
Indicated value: 30 A
